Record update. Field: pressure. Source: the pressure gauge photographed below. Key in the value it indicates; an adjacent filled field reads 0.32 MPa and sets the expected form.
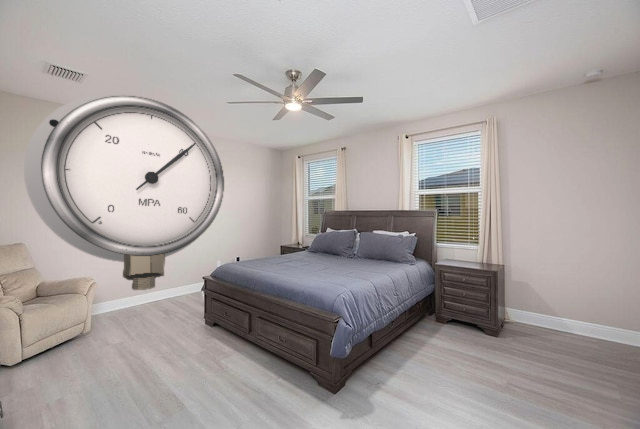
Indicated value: 40 MPa
